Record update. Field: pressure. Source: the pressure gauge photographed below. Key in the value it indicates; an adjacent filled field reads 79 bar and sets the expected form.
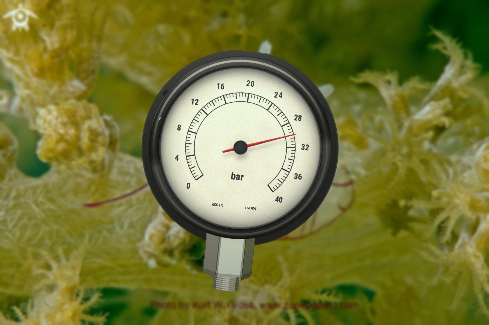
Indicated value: 30 bar
